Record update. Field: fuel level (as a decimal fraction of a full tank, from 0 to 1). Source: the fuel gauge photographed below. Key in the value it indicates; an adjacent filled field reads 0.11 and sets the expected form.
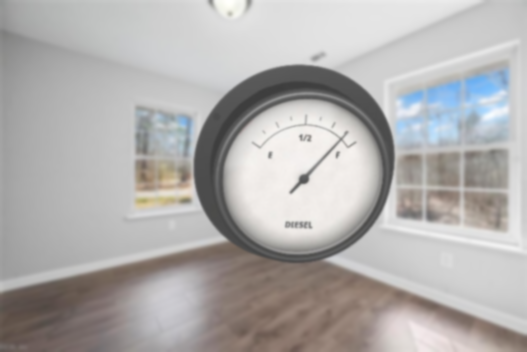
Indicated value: 0.875
